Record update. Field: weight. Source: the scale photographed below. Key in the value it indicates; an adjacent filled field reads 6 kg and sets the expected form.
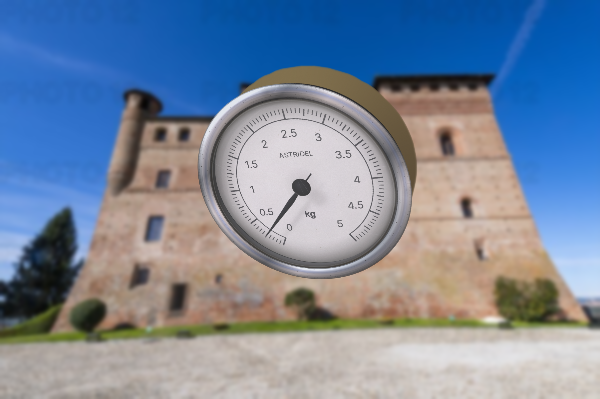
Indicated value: 0.25 kg
